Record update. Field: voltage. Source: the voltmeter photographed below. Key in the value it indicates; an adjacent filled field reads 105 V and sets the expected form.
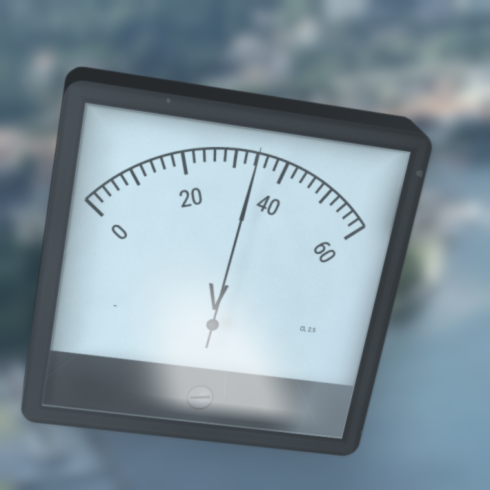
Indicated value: 34 V
